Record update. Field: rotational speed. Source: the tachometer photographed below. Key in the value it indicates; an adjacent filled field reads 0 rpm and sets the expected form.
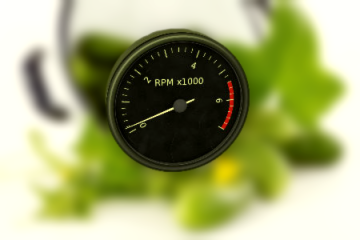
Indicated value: 200 rpm
